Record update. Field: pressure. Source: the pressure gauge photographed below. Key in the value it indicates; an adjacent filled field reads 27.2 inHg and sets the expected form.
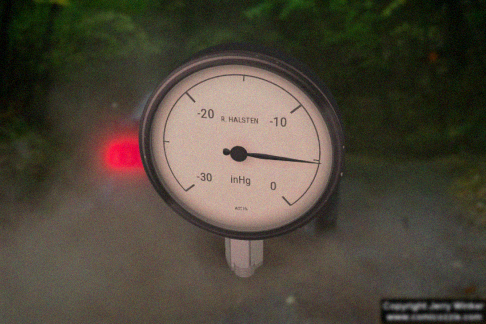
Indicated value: -5 inHg
